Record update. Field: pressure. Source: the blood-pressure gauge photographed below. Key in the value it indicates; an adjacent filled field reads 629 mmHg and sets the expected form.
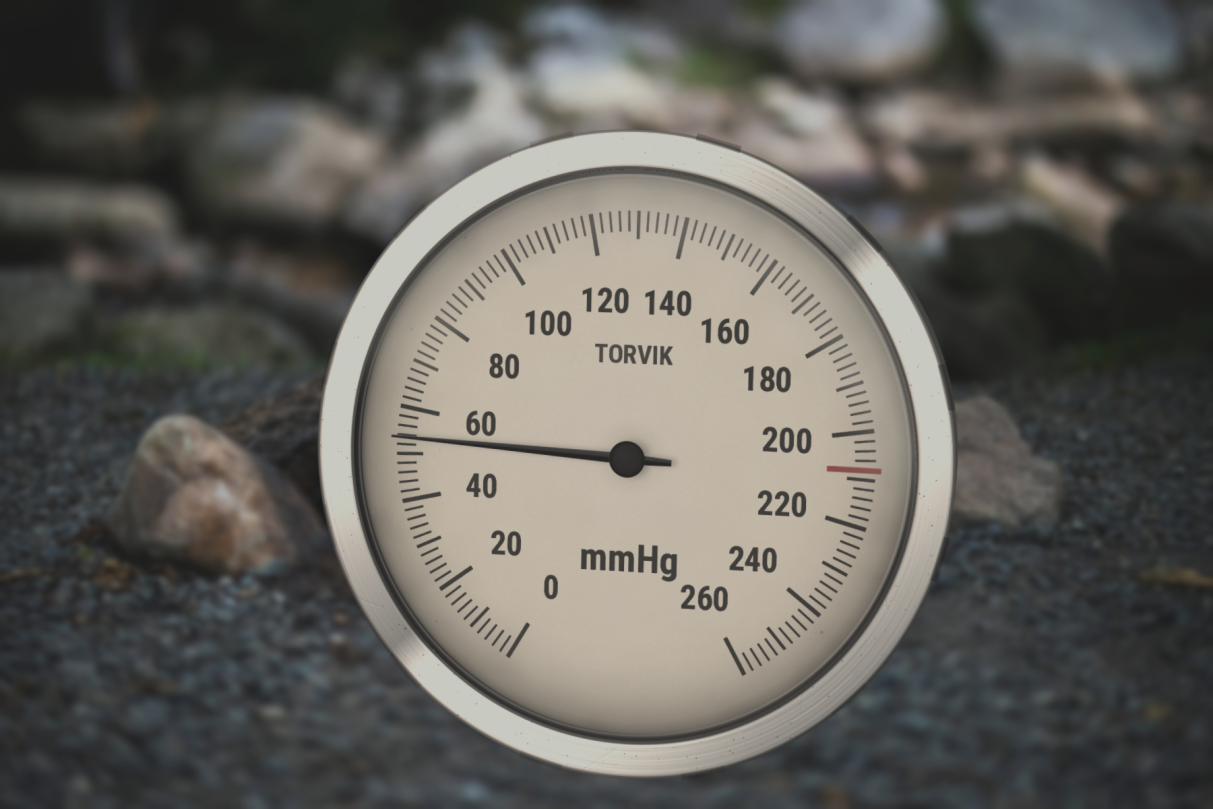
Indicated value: 54 mmHg
